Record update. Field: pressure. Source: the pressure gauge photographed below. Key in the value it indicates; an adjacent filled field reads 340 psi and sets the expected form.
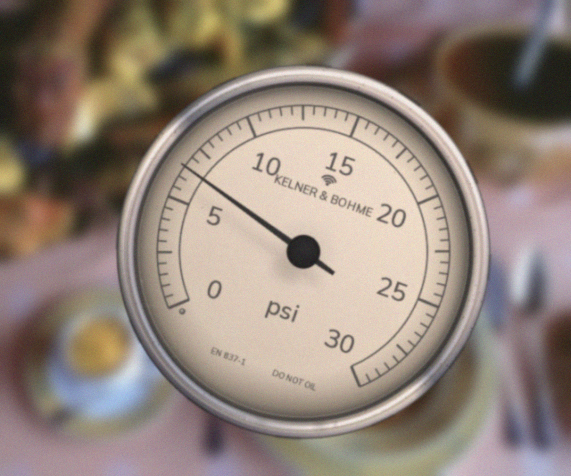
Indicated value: 6.5 psi
